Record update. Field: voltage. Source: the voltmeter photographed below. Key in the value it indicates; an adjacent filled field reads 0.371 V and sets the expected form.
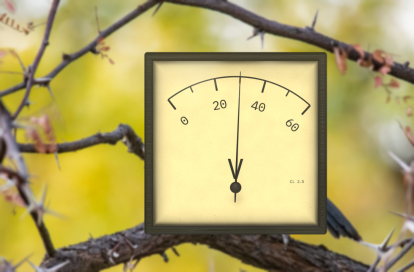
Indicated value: 30 V
